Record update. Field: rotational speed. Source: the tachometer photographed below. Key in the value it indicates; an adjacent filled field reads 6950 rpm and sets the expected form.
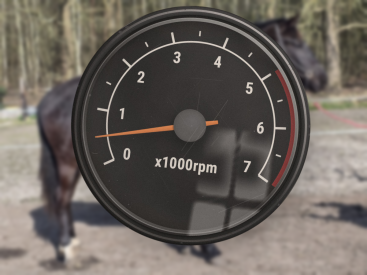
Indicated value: 500 rpm
